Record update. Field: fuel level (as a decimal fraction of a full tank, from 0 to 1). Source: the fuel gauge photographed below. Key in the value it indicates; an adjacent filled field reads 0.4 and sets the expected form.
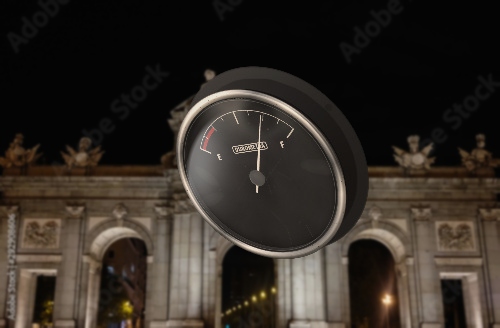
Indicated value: 0.75
